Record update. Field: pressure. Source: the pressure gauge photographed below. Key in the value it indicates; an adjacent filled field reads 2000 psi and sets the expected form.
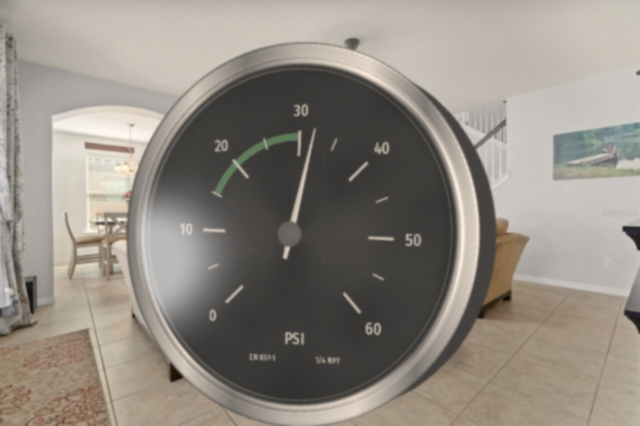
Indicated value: 32.5 psi
